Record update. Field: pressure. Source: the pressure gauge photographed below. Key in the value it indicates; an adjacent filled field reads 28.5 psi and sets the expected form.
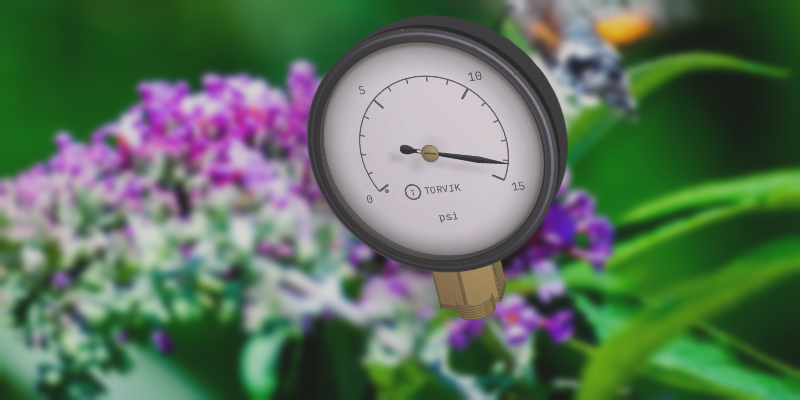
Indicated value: 14 psi
